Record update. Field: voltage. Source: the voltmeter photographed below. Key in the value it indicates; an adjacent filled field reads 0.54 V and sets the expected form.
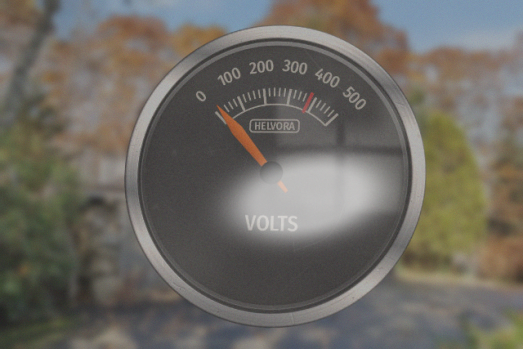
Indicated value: 20 V
